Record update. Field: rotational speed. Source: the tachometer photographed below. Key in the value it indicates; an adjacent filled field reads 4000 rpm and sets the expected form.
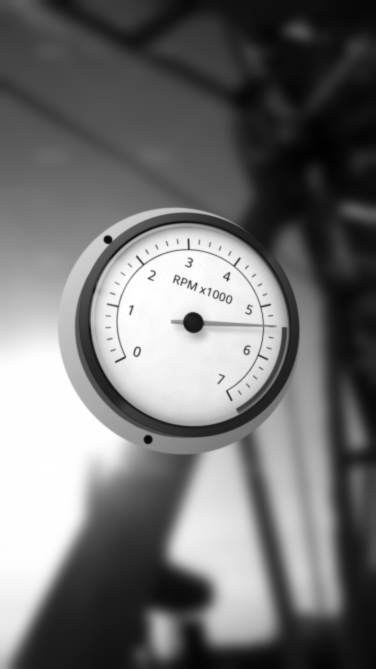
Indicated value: 5400 rpm
